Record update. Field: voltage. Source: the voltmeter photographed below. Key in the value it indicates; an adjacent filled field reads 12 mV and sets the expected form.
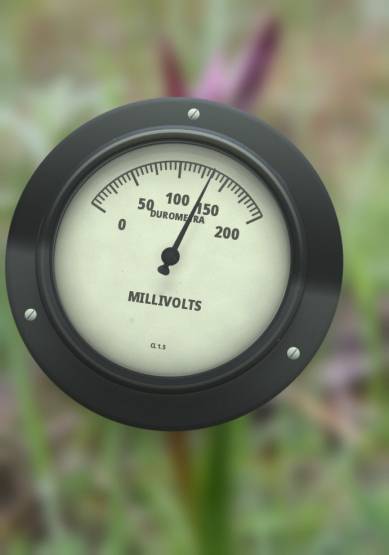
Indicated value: 135 mV
